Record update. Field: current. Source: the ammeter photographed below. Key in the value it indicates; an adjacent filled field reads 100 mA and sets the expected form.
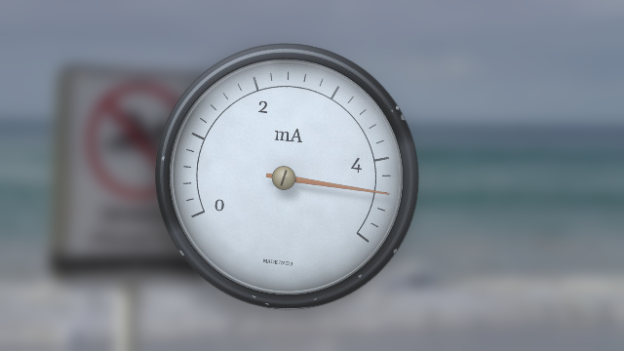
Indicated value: 4.4 mA
